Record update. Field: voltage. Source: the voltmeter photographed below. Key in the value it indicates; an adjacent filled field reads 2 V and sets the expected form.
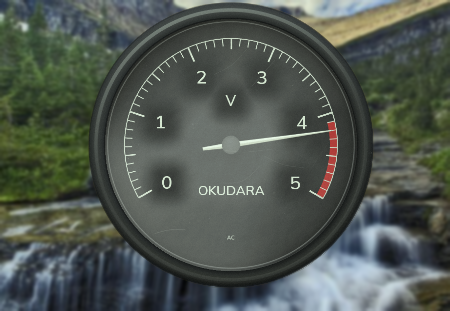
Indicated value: 4.2 V
